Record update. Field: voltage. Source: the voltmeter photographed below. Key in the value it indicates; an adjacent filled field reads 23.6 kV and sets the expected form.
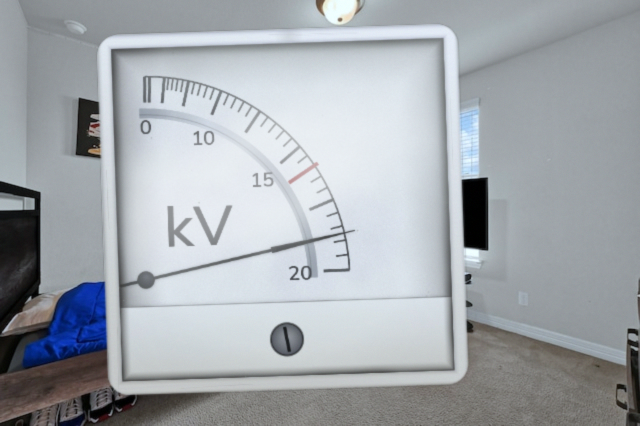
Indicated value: 18.75 kV
